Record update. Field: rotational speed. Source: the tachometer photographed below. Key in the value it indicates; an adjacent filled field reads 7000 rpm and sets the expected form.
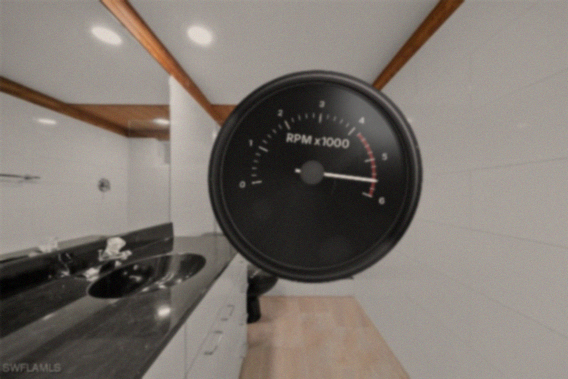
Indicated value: 5600 rpm
